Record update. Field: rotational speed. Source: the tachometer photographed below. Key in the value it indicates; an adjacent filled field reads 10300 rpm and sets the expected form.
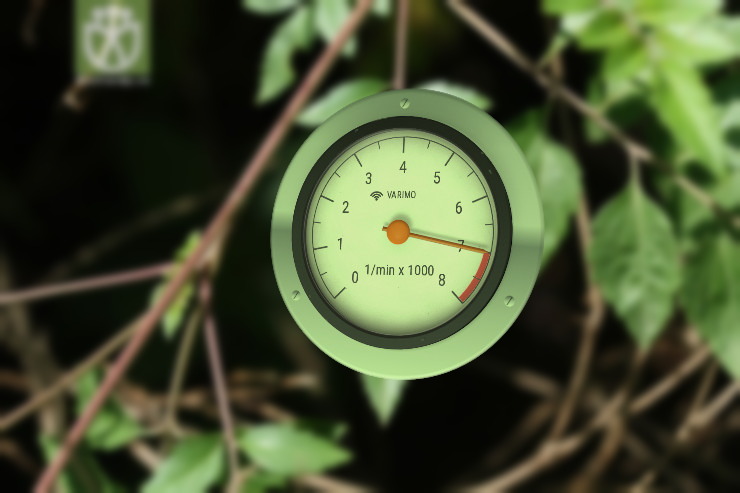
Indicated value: 7000 rpm
